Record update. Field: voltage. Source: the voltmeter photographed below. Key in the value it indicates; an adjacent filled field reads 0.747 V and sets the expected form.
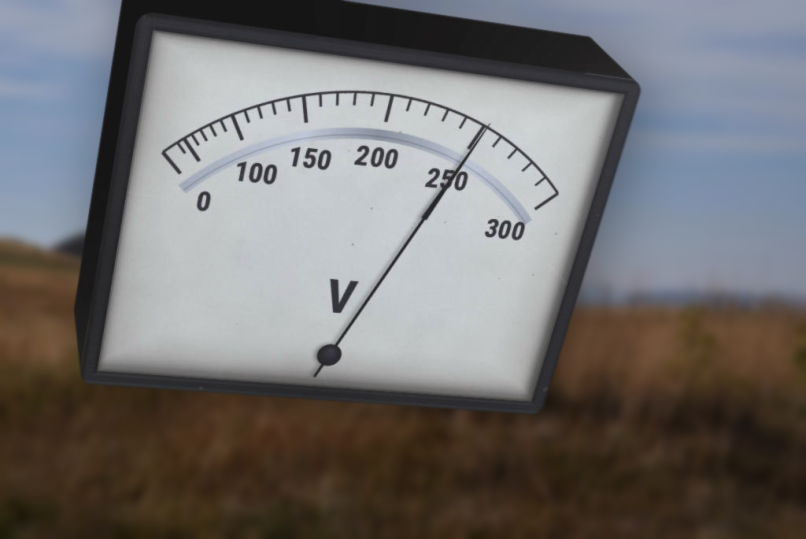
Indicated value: 250 V
